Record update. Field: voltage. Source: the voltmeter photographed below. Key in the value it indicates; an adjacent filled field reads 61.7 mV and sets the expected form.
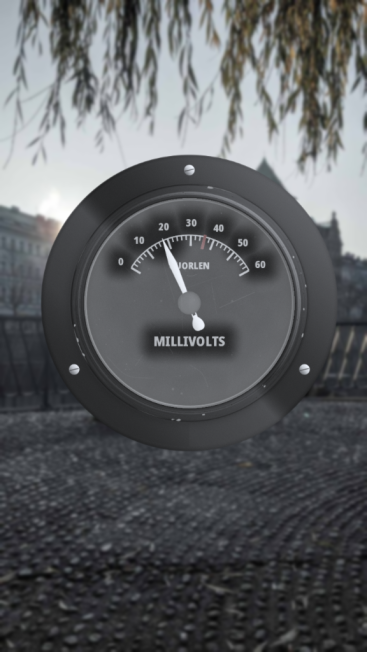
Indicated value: 18 mV
